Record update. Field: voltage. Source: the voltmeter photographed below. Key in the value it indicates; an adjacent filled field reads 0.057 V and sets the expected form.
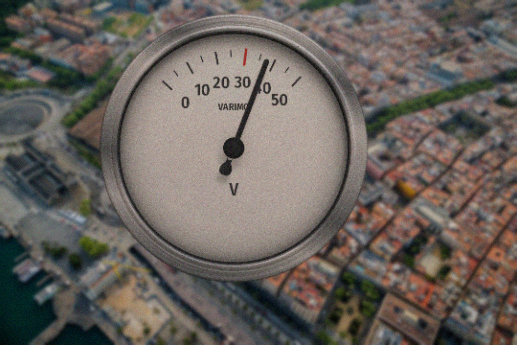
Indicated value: 37.5 V
